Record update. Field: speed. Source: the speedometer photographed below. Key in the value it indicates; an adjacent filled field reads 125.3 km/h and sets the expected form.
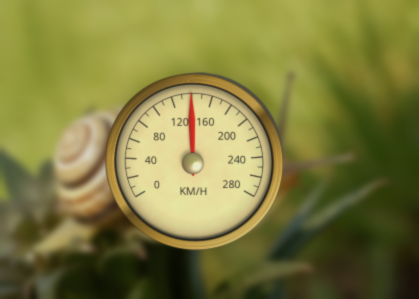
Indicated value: 140 km/h
